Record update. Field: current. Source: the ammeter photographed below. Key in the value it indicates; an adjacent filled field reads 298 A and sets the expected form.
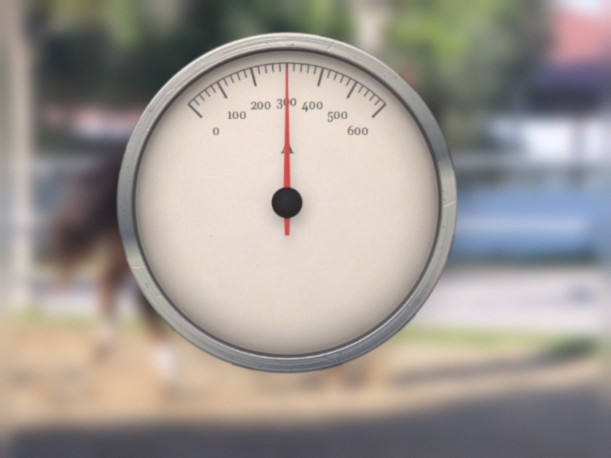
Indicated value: 300 A
